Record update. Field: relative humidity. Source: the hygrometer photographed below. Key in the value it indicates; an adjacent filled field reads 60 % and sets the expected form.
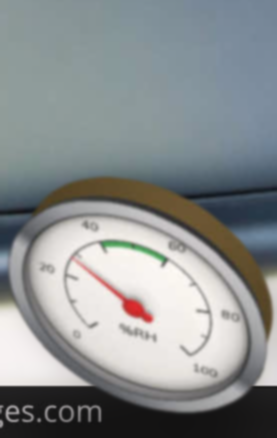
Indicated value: 30 %
